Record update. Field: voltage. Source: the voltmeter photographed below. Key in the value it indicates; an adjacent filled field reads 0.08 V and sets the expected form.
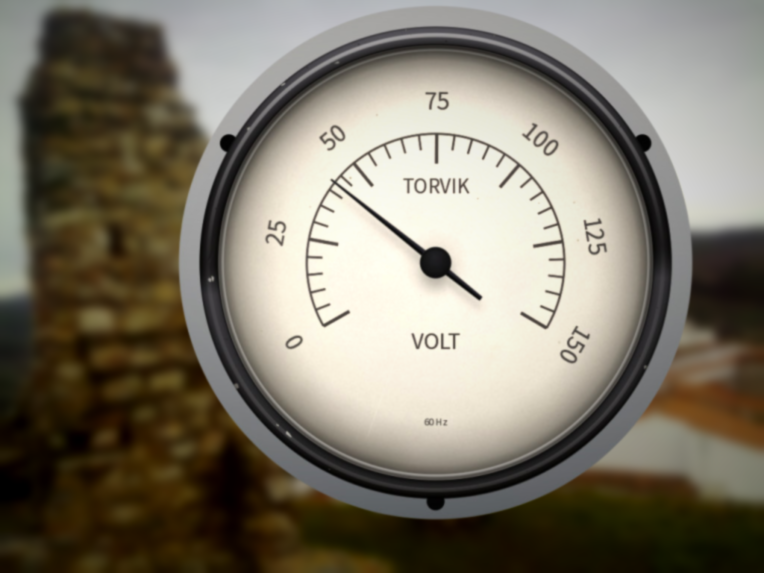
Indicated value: 42.5 V
